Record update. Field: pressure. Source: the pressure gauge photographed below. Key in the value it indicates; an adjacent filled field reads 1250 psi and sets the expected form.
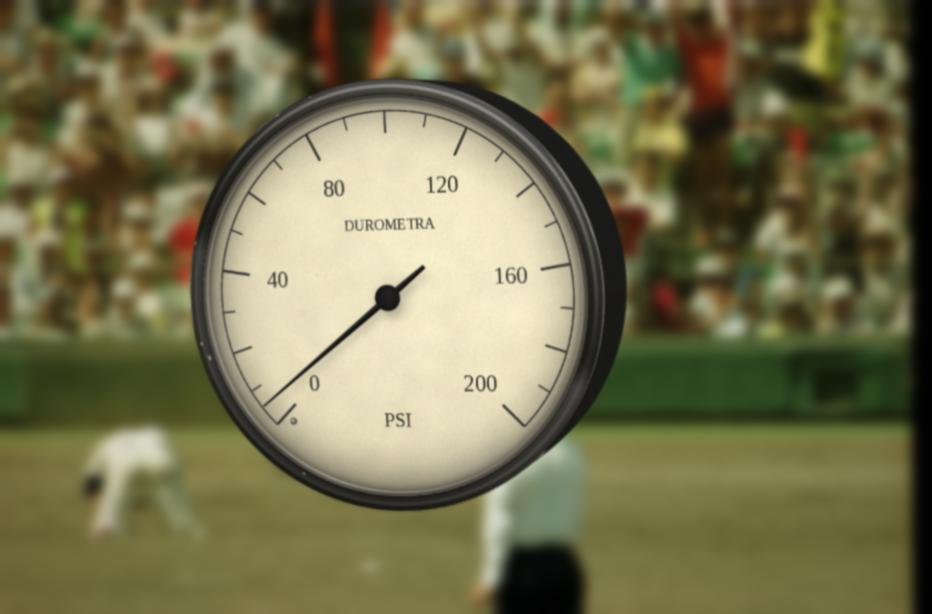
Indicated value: 5 psi
